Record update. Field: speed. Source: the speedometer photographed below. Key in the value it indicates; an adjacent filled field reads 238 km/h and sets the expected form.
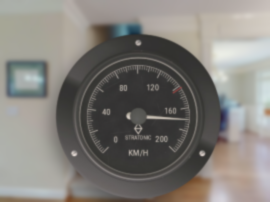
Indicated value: 170 km/h
